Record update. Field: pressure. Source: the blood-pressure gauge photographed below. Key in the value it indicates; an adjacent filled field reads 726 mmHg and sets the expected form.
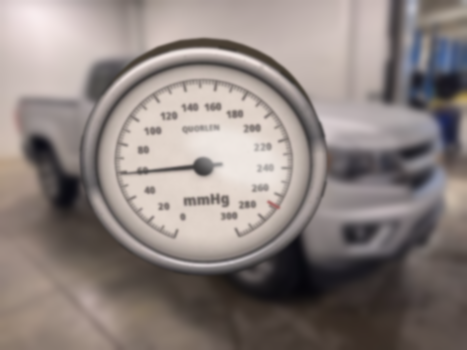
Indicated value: 60 mmHg
